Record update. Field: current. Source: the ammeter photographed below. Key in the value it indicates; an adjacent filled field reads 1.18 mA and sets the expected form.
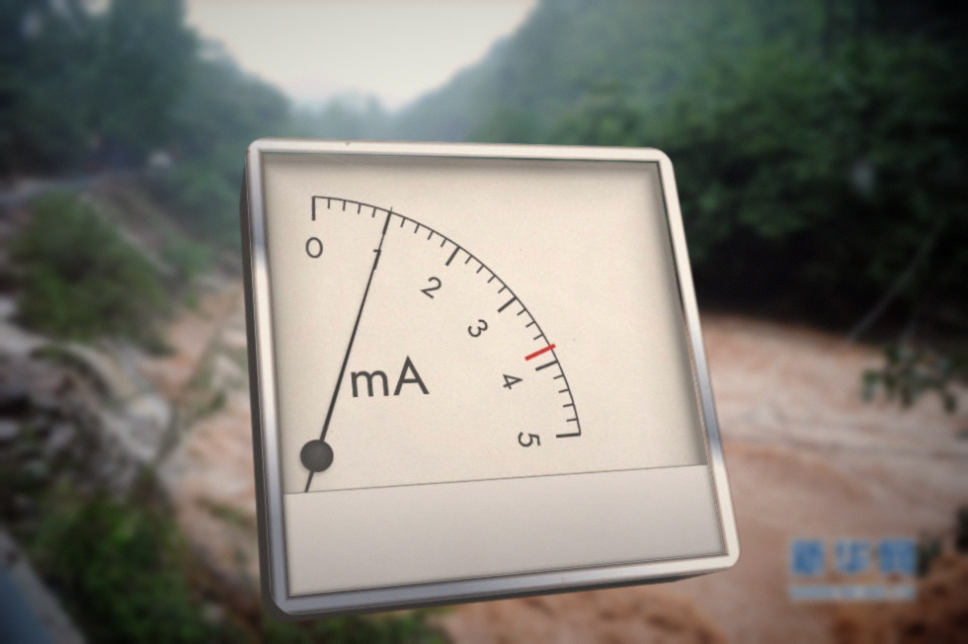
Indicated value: 1 mA
